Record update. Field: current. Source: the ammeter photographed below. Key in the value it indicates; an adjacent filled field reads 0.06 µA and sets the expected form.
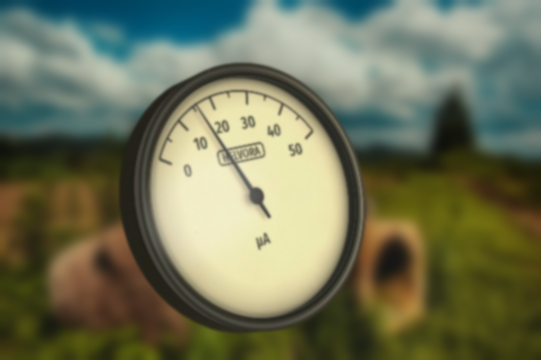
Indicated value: 15 µA
